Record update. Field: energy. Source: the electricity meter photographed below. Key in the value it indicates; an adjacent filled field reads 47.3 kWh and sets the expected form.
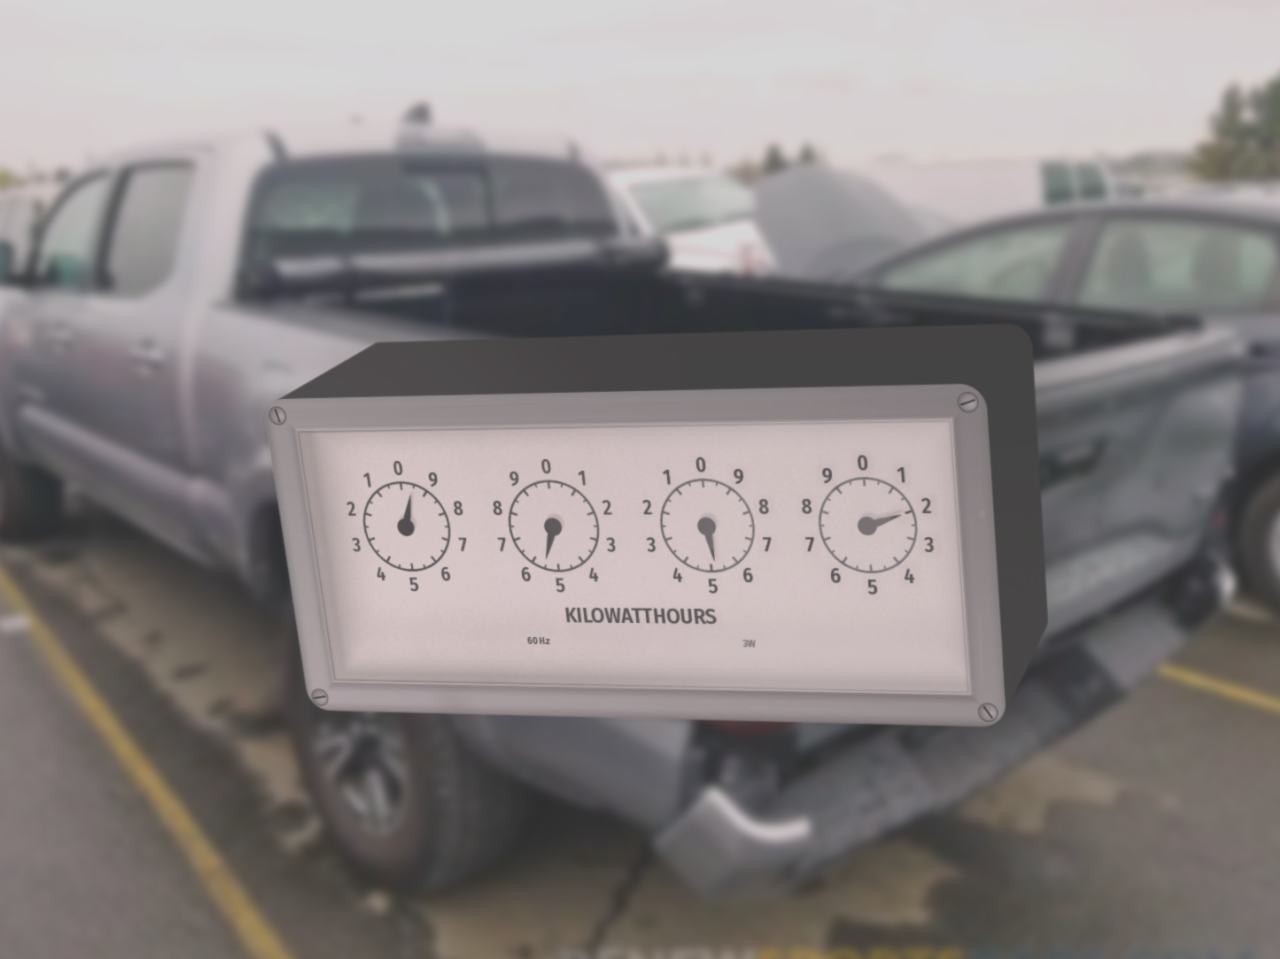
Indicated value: 9552 kWh
